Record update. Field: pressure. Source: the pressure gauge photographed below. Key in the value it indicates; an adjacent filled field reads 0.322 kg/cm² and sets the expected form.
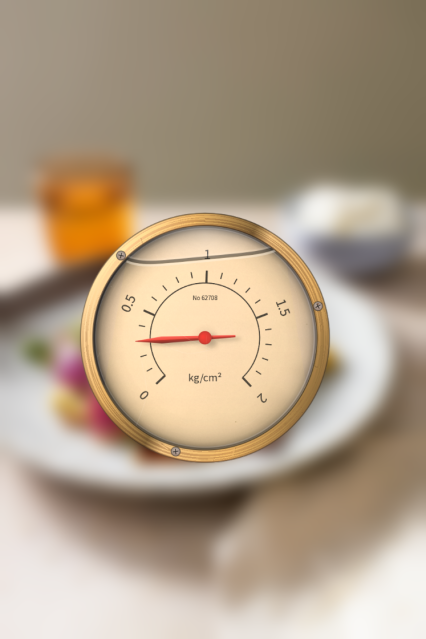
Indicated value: 0.3 kg/cm²
